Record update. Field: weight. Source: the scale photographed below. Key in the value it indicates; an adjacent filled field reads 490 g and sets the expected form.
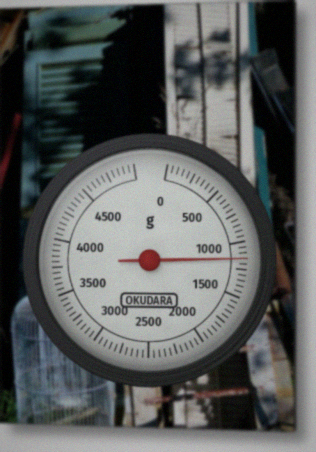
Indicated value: 1150 g
